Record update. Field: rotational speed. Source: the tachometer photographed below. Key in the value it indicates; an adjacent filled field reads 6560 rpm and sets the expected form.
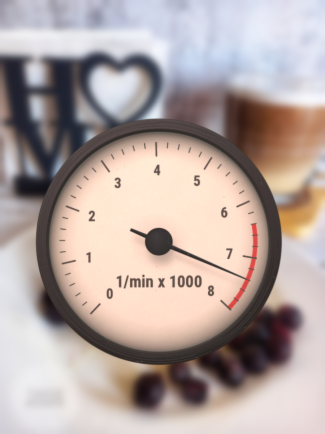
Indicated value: 7400 rpm
